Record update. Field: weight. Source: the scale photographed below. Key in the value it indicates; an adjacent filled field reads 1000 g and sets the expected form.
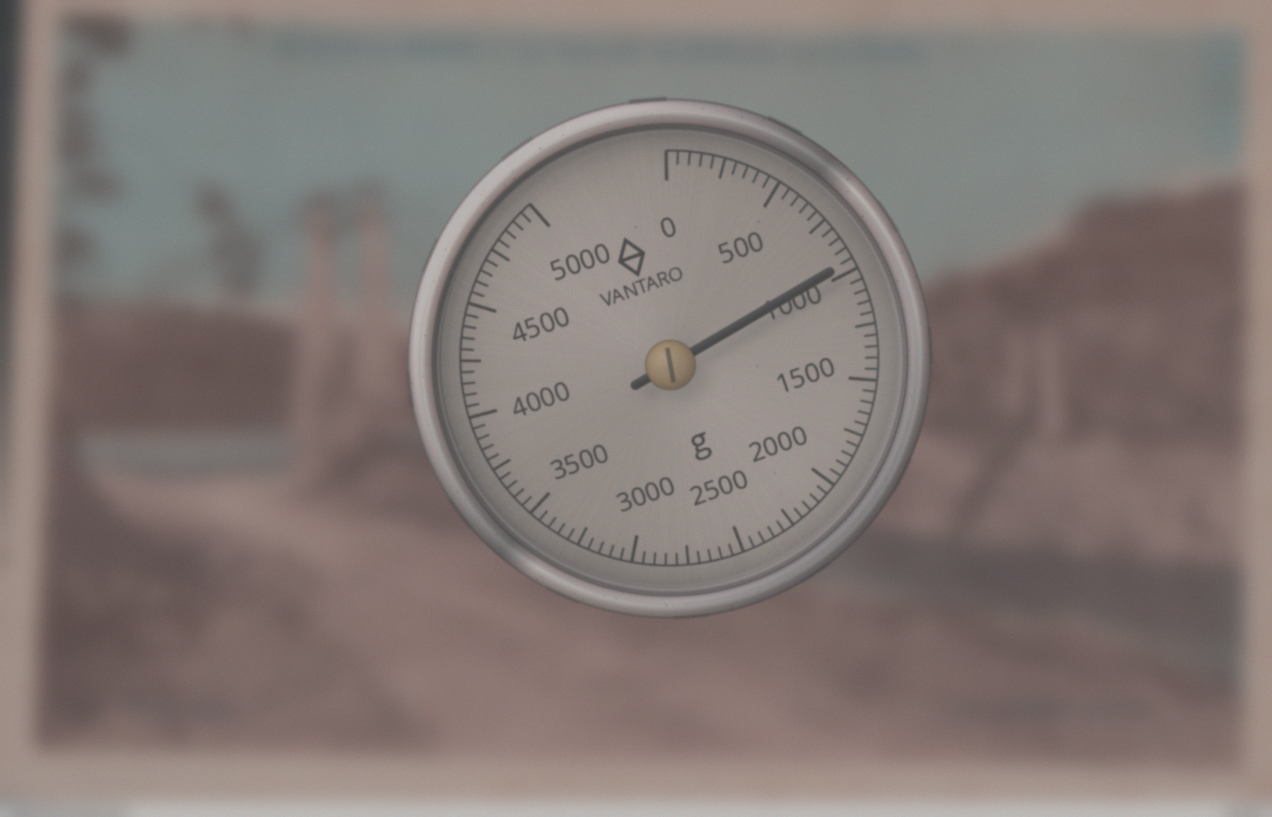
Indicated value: 950 g
